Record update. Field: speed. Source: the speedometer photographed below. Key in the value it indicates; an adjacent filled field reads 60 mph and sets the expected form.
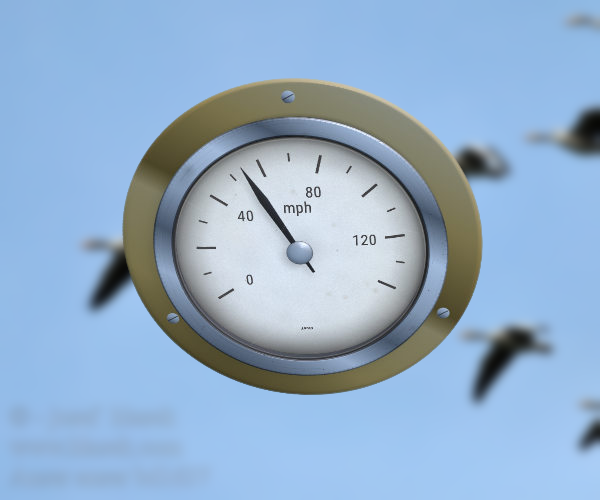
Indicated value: 55 mph
